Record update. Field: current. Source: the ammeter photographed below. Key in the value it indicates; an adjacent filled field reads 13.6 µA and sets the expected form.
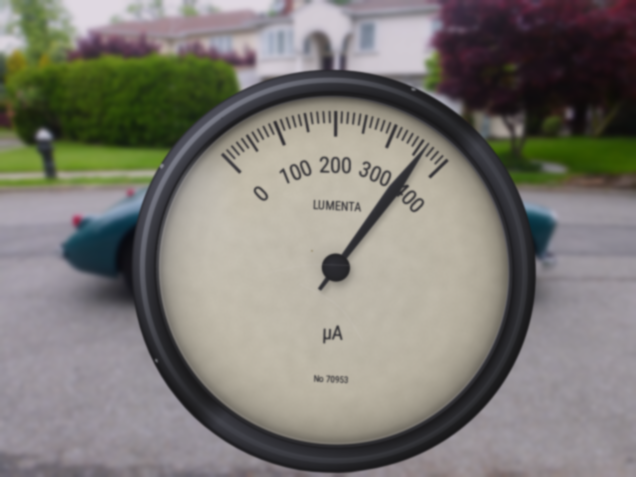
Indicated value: 360 µA
